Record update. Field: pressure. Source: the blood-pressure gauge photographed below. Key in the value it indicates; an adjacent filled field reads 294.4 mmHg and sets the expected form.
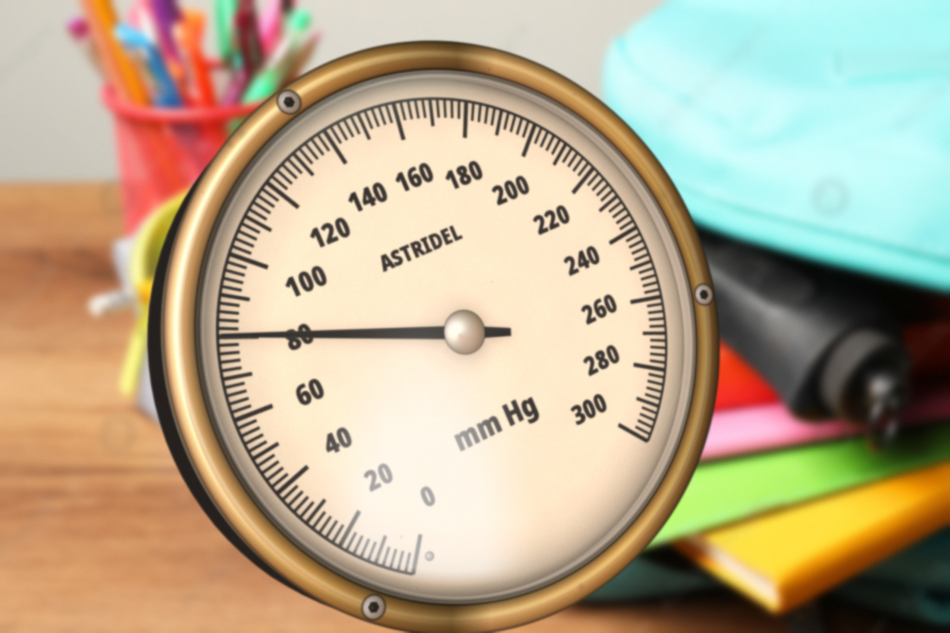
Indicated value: 80 mmHg
